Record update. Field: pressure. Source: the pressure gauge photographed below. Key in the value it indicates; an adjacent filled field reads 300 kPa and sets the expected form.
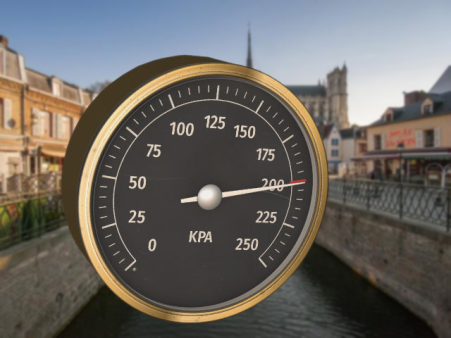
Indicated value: 200 kPa
